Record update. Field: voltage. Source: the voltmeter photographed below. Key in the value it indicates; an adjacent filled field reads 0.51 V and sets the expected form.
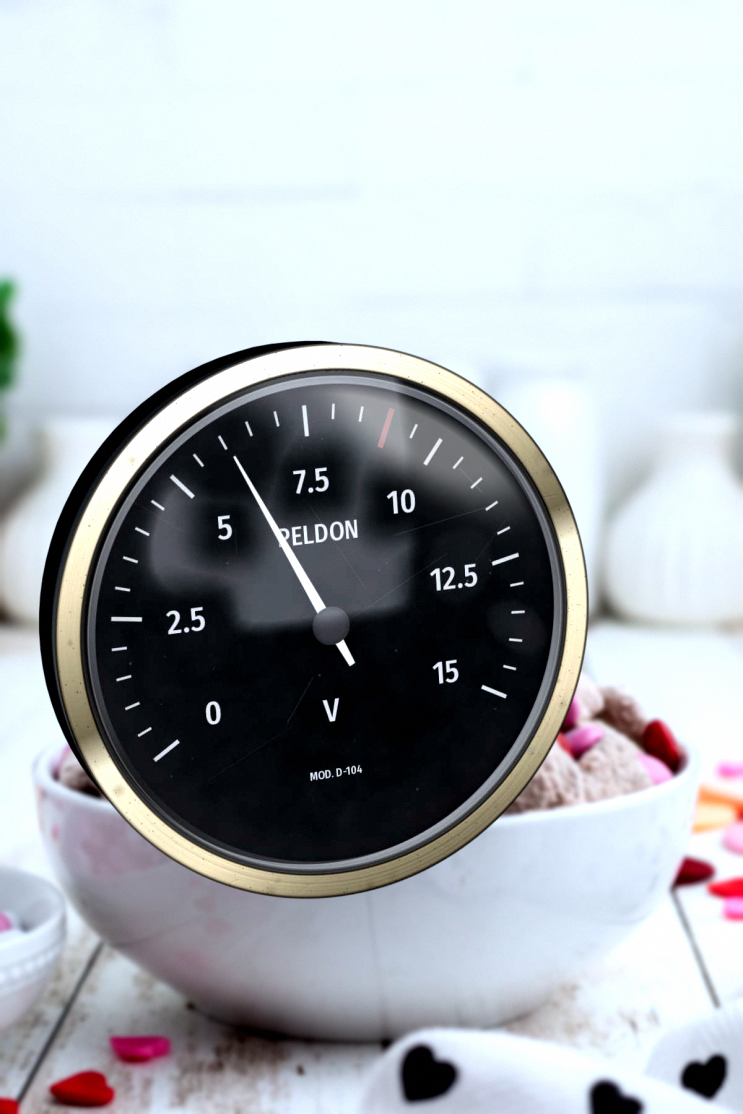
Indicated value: 6 V
